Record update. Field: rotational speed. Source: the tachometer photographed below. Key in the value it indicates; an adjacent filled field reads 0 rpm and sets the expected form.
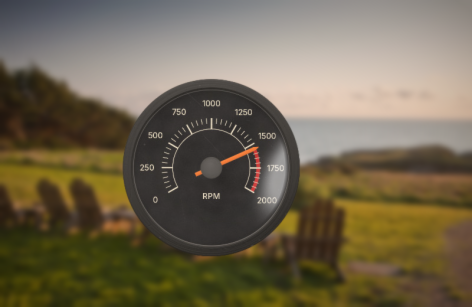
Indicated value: 1550 rpm
